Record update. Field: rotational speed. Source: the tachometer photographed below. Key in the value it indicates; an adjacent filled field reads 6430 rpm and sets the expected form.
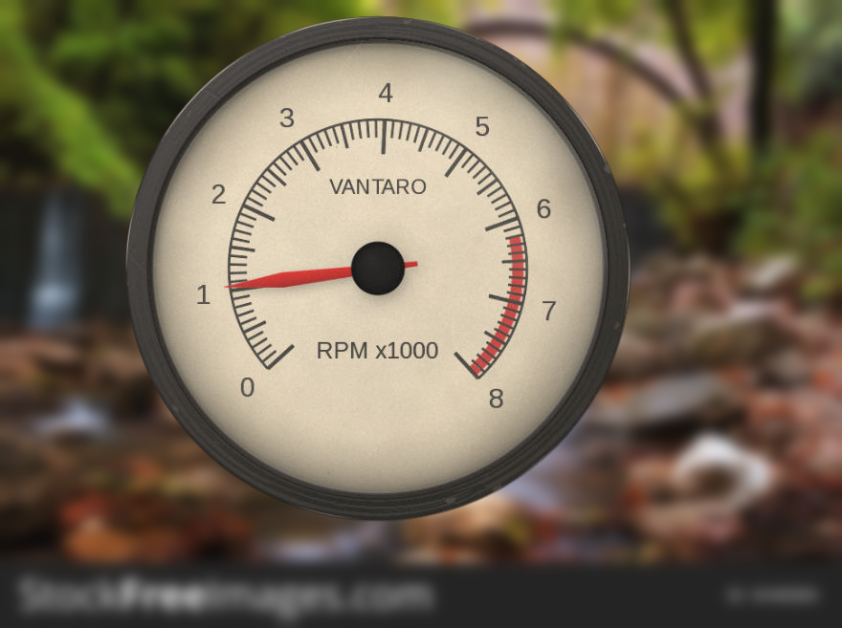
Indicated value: 1050 rpm
